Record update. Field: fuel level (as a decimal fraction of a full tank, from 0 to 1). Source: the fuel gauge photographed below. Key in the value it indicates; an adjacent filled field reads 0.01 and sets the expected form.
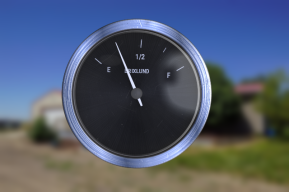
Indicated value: 0.25
